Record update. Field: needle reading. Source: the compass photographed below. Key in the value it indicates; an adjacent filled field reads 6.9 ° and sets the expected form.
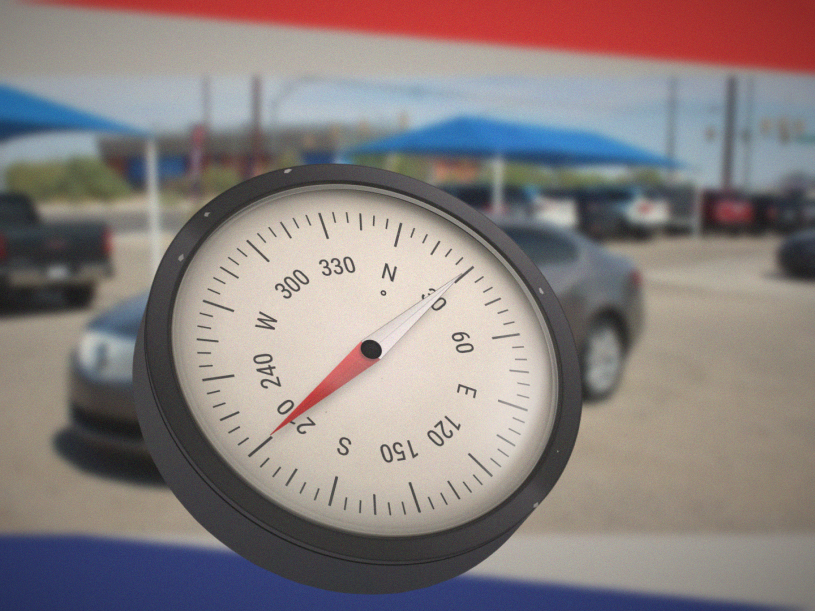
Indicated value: 210 °
